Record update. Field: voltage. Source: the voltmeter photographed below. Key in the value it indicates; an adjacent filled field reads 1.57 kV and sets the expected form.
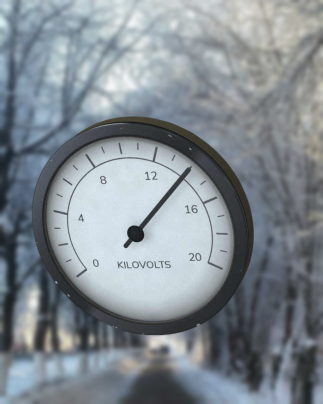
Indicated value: 14 kV
